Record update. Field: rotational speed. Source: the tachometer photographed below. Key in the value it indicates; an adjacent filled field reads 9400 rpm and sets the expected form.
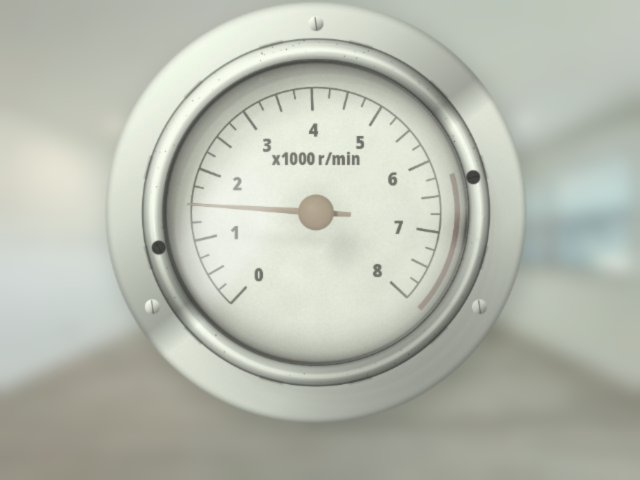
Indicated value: 1500 rpm
